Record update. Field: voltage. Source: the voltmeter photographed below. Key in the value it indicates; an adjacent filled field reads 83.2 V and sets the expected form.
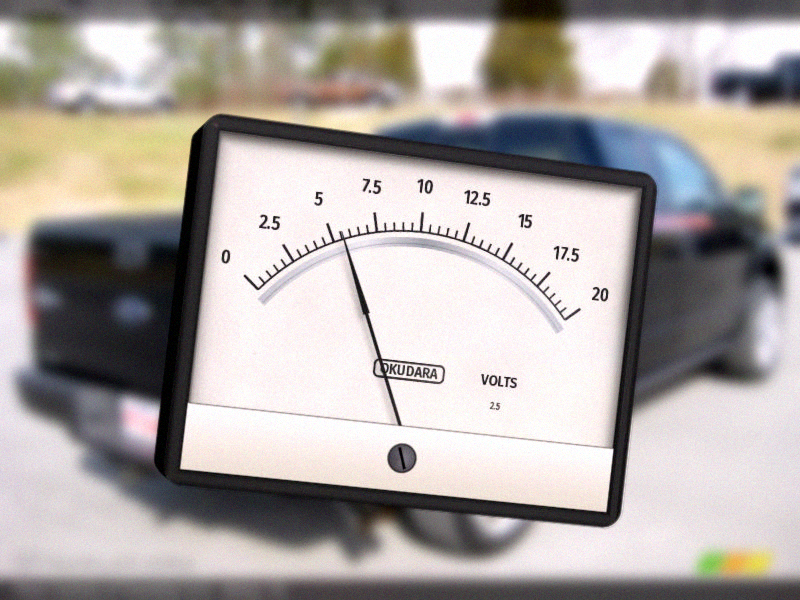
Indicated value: 5.5 V
